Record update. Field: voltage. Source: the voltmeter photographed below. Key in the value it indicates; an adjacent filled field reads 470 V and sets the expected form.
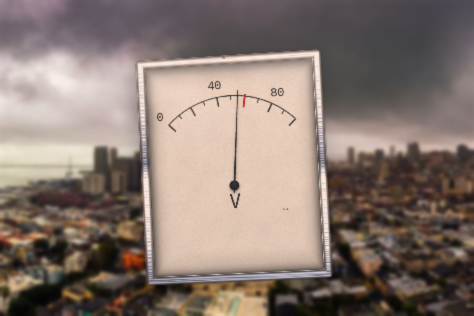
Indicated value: 55 V
